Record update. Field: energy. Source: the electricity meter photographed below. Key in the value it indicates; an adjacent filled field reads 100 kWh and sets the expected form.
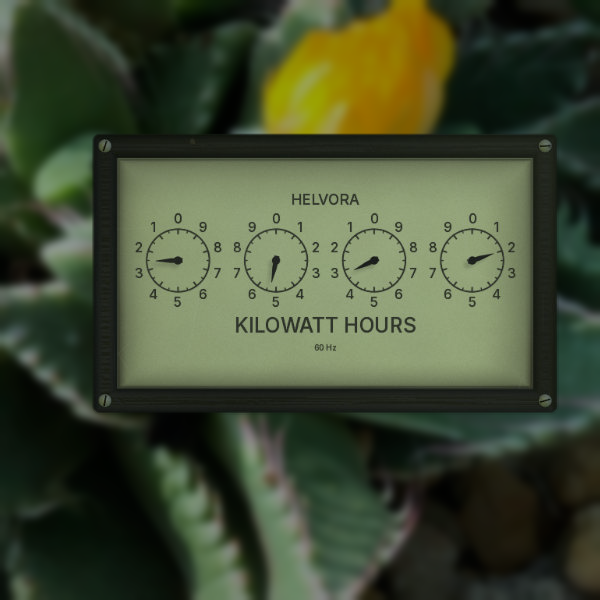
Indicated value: 2532 kWh
